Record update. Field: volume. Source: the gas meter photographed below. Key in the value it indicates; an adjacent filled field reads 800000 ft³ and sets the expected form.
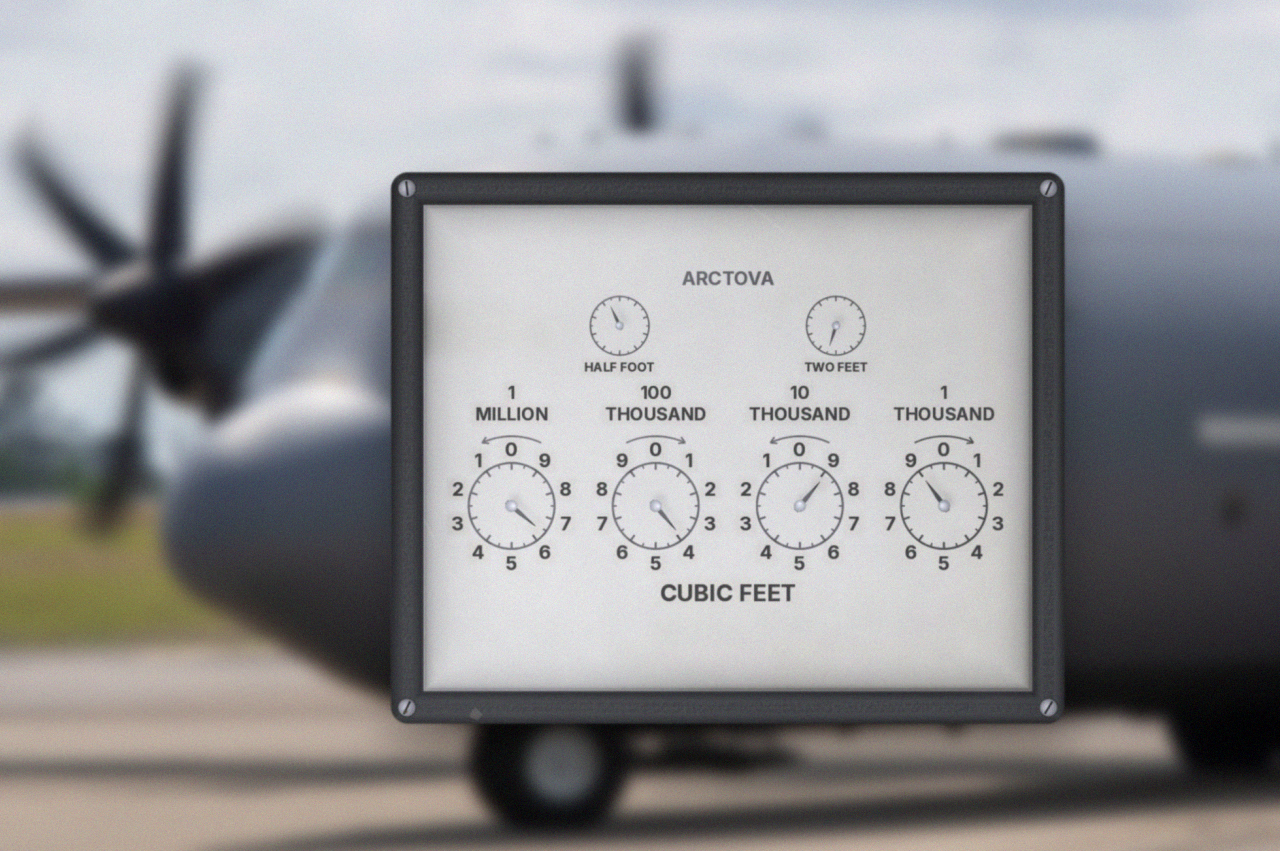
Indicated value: 638900 ft³
